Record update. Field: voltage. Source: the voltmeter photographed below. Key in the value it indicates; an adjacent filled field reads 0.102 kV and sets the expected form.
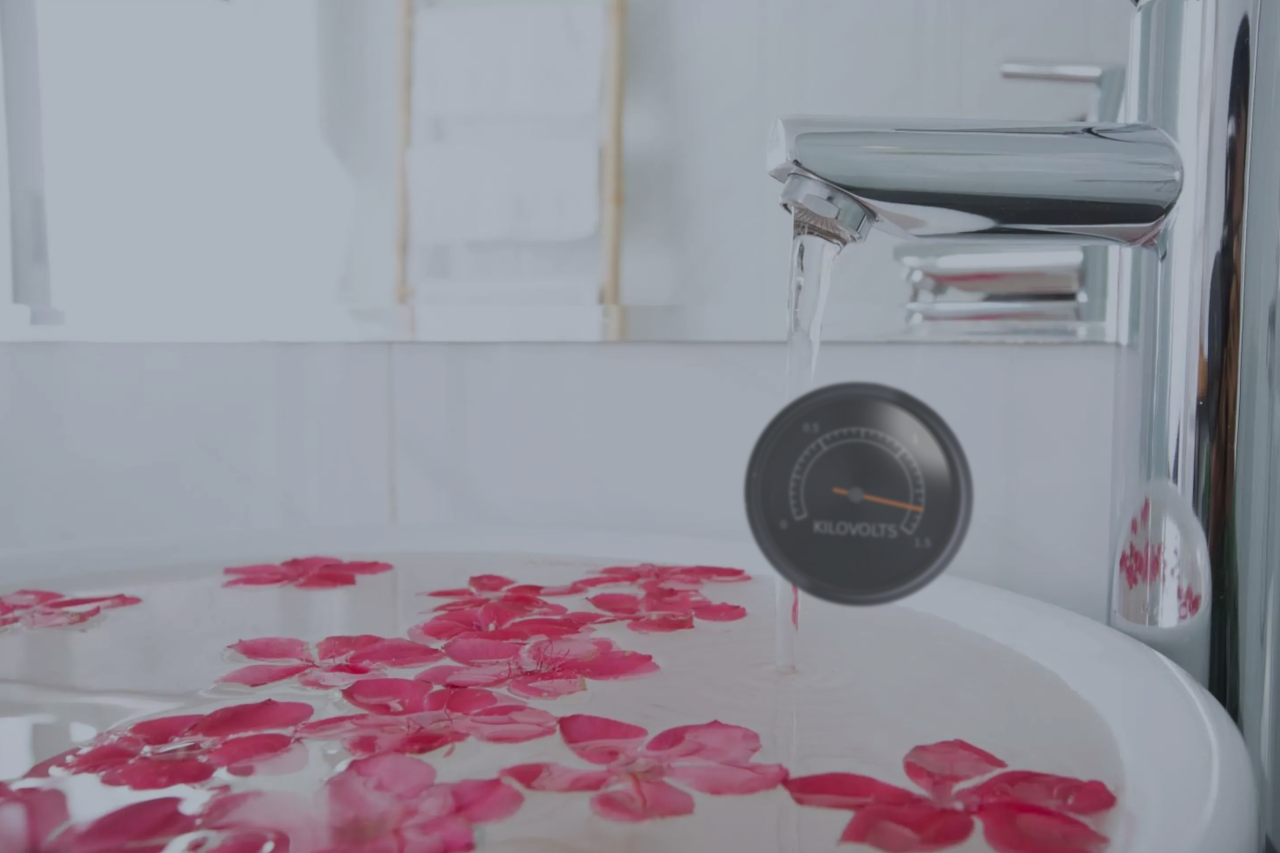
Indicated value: 1.35 kV
